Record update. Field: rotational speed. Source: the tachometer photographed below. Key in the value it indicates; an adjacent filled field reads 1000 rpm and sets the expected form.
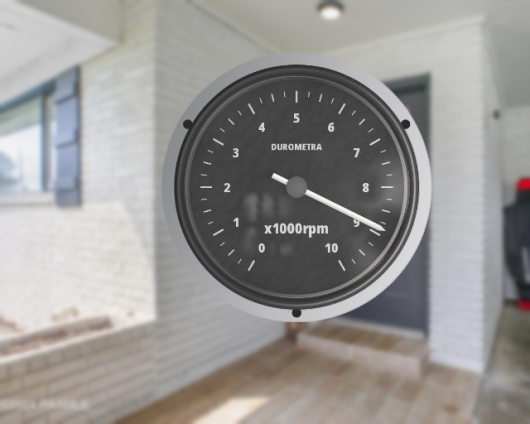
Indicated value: 8875 rpm
